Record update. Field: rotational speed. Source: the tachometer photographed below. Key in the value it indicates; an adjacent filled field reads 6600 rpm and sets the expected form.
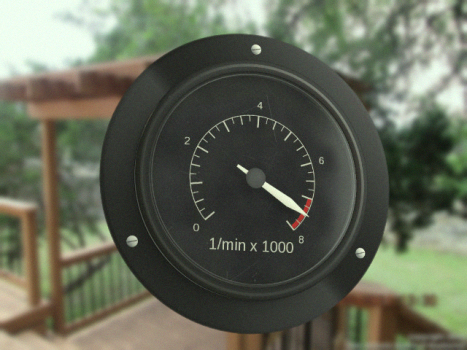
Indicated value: 7500 rpm
